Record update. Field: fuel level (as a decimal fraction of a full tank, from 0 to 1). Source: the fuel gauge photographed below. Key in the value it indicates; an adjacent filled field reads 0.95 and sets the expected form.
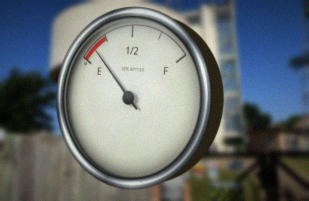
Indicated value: 0.125
